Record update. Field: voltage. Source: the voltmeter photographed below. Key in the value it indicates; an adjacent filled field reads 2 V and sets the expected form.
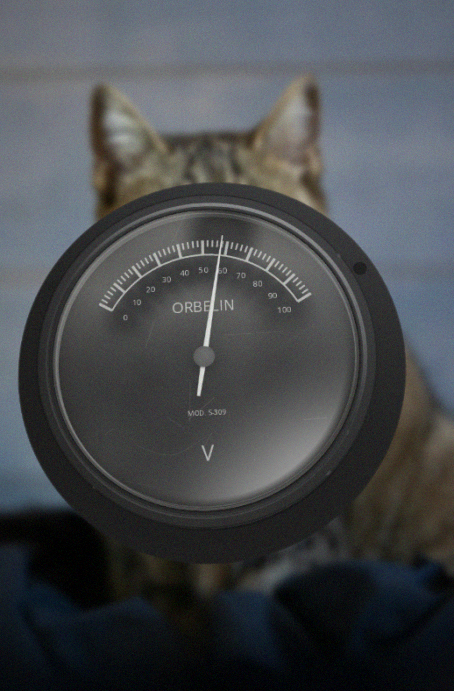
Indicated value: 58 V
